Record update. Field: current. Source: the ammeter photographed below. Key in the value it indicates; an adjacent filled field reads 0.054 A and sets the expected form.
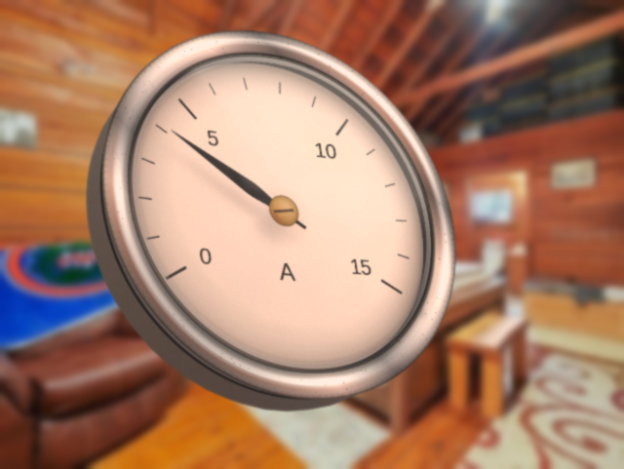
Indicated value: 4 A
